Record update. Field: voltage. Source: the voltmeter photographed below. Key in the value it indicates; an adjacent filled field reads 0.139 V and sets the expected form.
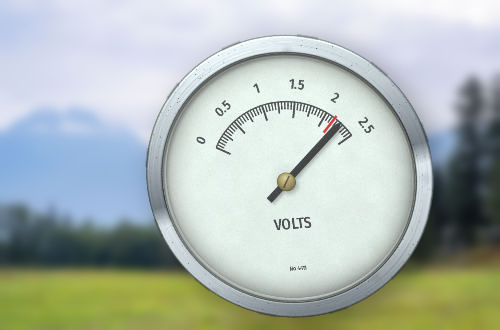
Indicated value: 2.25 V
